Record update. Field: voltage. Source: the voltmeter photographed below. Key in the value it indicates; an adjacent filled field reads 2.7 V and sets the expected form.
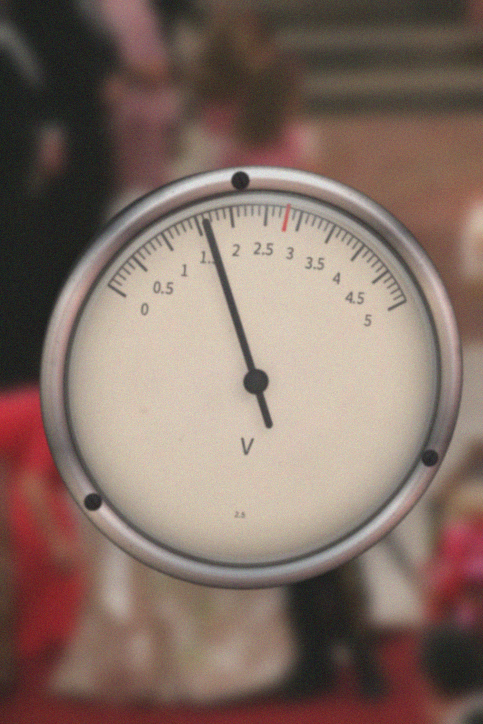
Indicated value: 1.6 V
